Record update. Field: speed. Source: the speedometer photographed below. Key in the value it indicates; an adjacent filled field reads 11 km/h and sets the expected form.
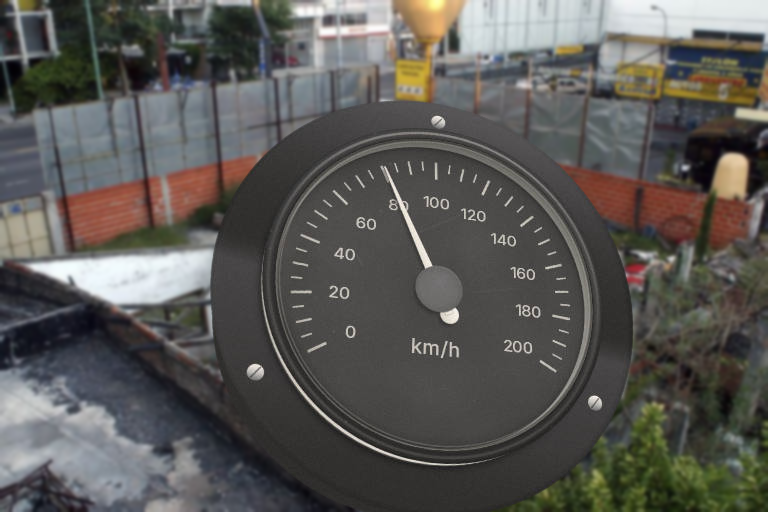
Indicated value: 80 km/h
